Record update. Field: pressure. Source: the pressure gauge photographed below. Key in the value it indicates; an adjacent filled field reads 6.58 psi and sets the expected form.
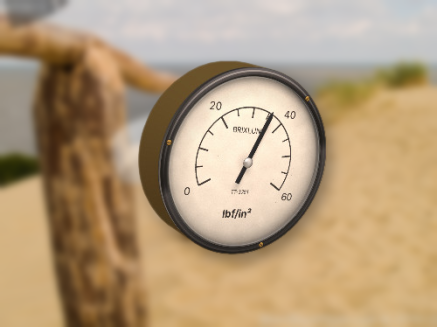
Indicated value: 35 psi
